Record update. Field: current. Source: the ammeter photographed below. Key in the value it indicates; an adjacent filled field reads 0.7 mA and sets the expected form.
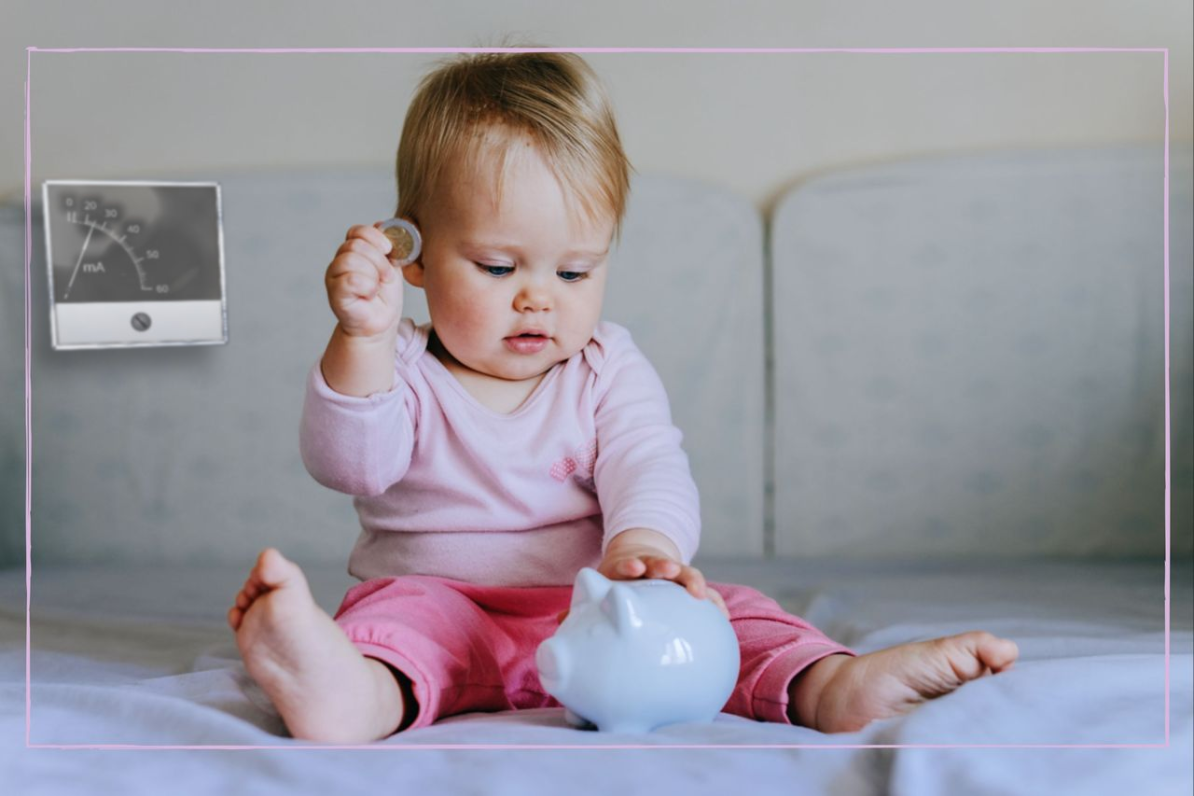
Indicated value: 25 mA
